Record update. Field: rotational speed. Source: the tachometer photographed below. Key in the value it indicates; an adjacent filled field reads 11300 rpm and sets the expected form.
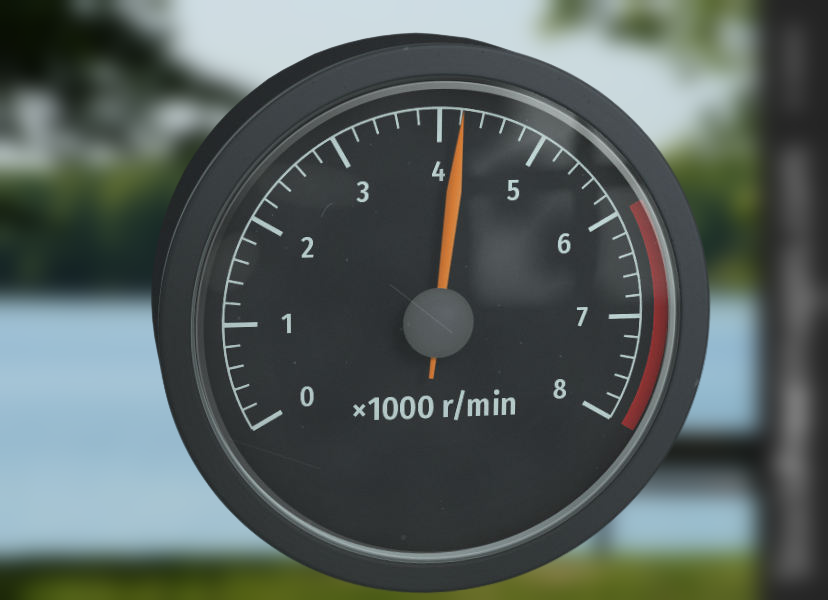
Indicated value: 4200 rpm
